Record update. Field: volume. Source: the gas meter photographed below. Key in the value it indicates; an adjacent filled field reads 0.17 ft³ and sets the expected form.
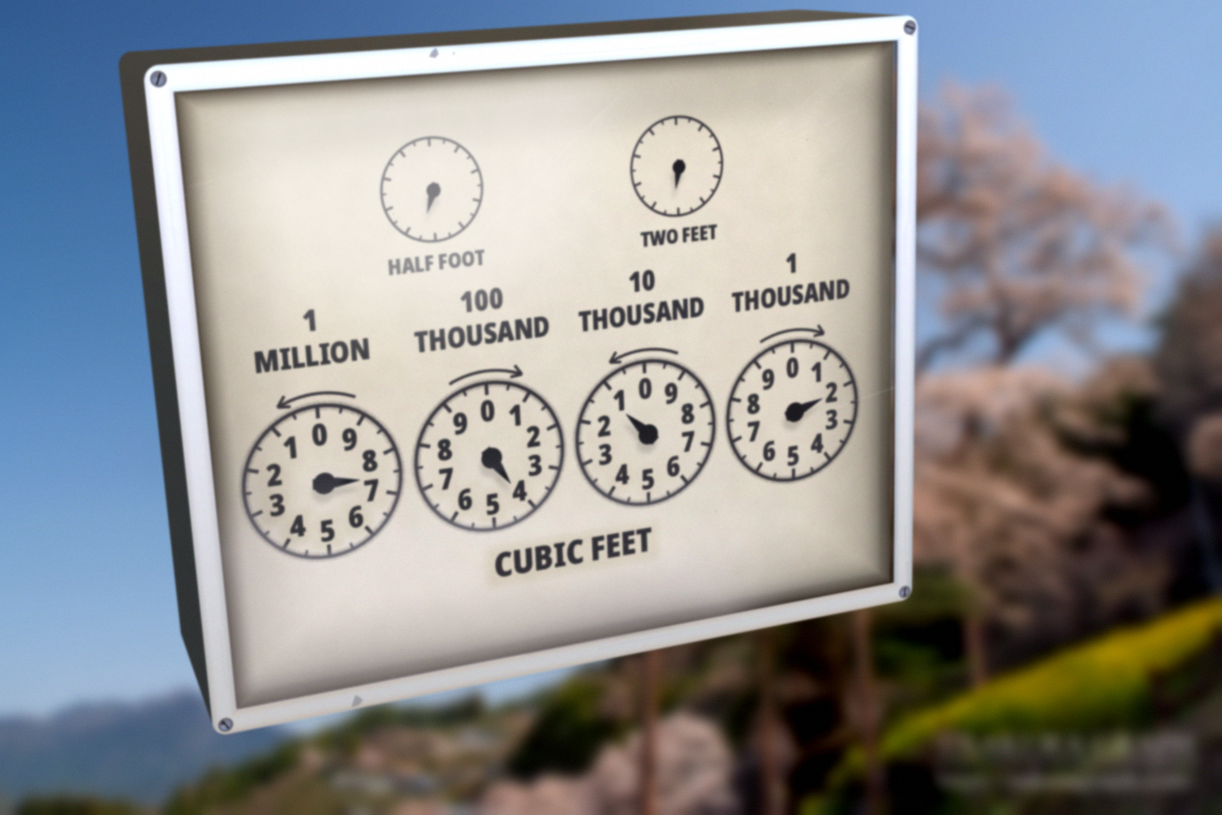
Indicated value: 741200 ft³
